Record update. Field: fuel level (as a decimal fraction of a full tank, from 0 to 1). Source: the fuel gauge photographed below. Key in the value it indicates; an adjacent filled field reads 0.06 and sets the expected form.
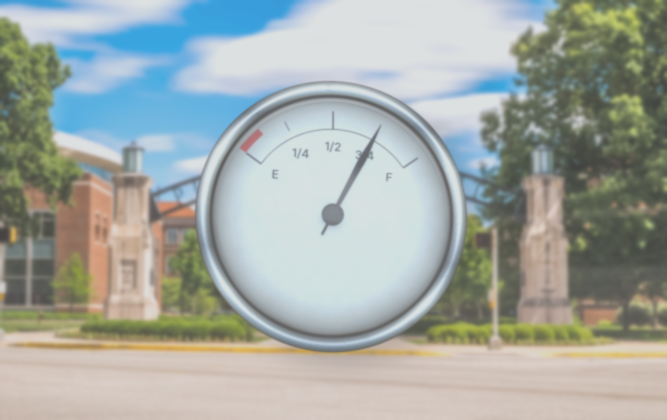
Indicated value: 0.75
